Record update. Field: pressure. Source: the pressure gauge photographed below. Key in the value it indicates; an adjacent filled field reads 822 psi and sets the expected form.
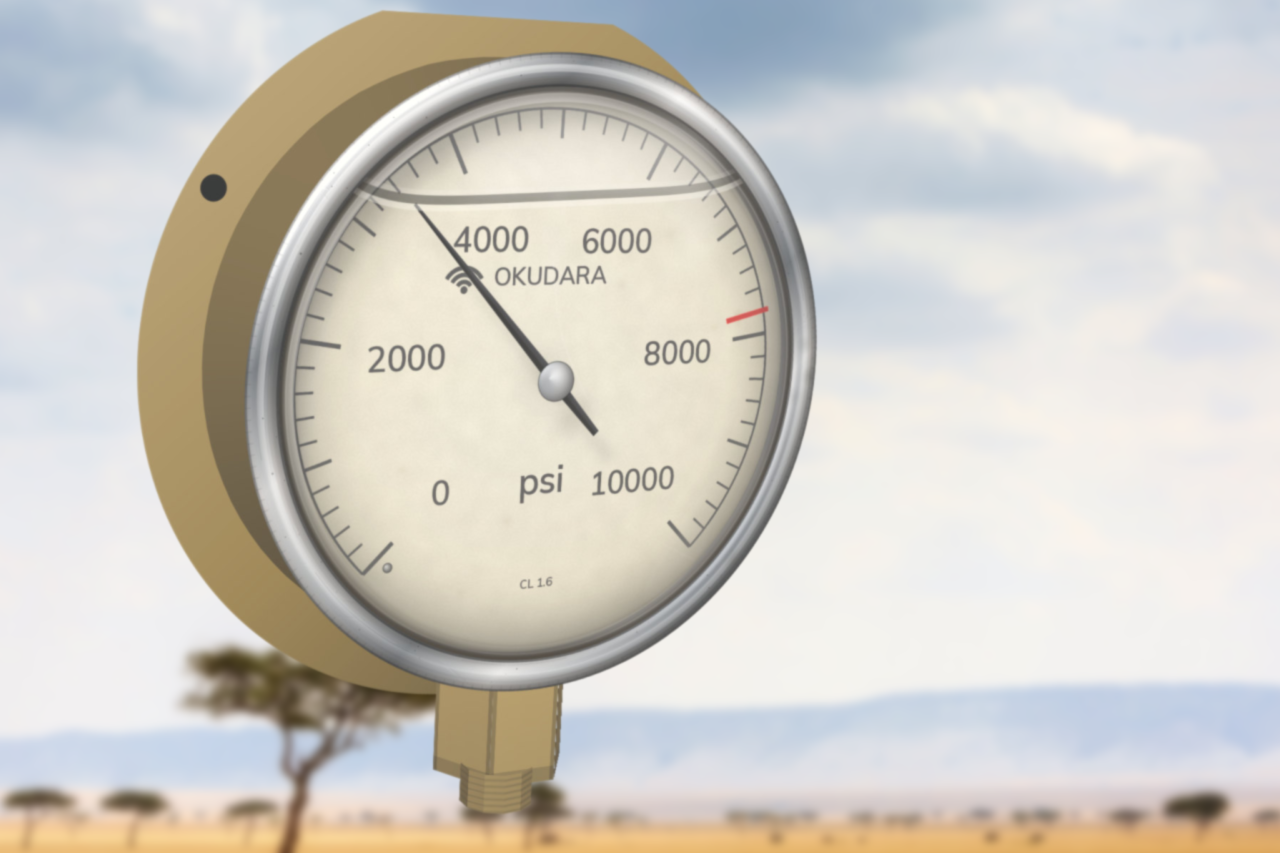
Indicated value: 3400 psi
